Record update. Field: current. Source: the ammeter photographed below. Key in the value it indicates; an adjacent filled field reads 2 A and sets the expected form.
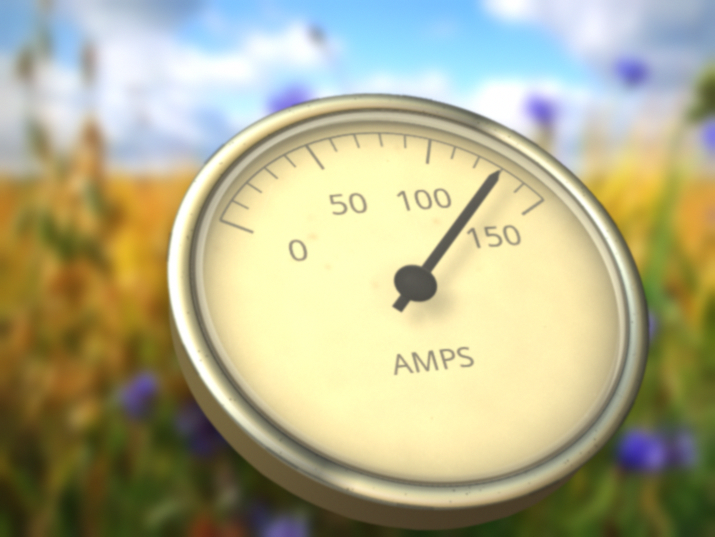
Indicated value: 130 A
